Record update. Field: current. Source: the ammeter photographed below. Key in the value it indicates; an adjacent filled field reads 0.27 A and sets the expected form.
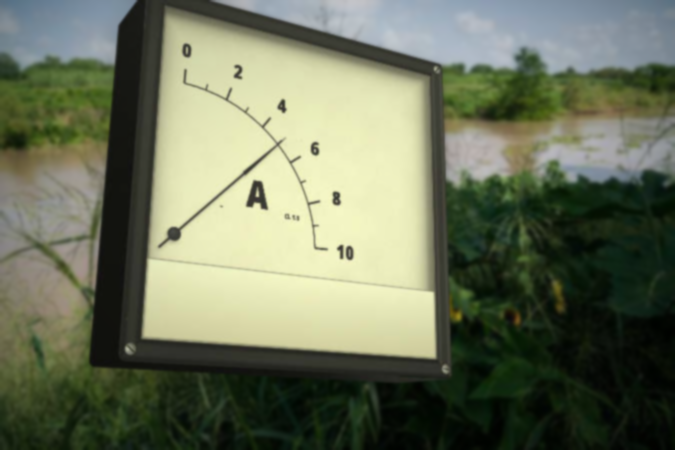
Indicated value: 5 A
